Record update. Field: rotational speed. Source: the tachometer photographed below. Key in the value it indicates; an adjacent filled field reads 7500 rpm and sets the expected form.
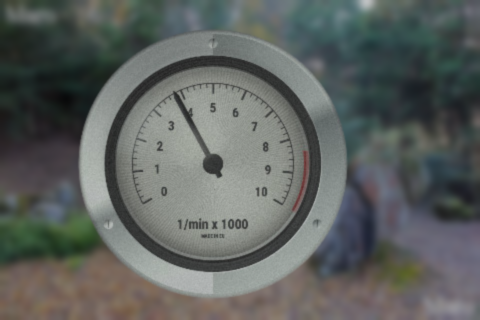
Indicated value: 3800 rpm
